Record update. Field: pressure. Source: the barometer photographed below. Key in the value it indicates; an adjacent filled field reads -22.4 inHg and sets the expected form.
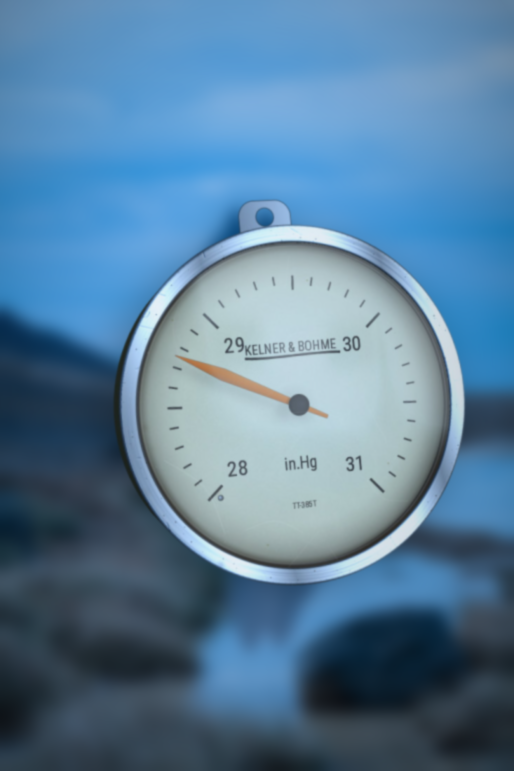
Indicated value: 28.75 inHg
